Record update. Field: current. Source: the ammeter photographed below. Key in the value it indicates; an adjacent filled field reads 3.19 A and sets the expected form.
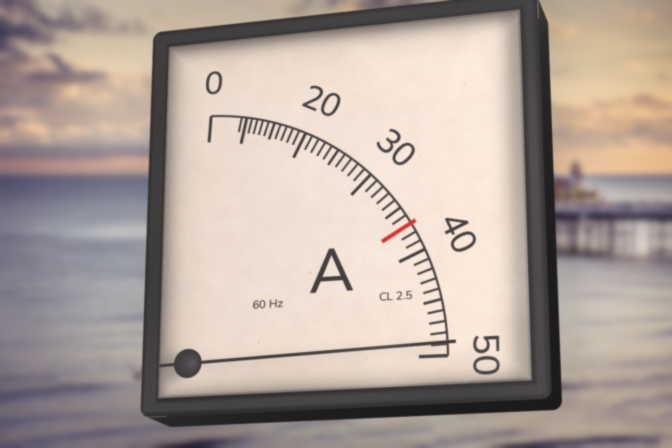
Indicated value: 49 A
